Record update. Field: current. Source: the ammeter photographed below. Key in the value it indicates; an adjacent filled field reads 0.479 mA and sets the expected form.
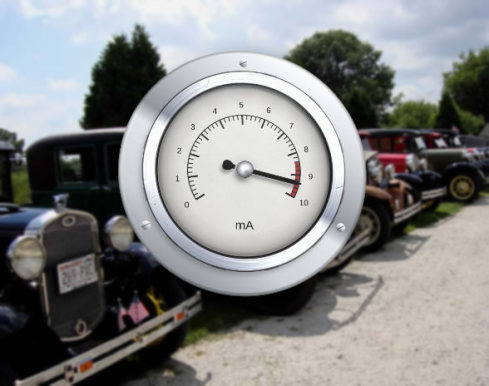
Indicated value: 9.4 mA
